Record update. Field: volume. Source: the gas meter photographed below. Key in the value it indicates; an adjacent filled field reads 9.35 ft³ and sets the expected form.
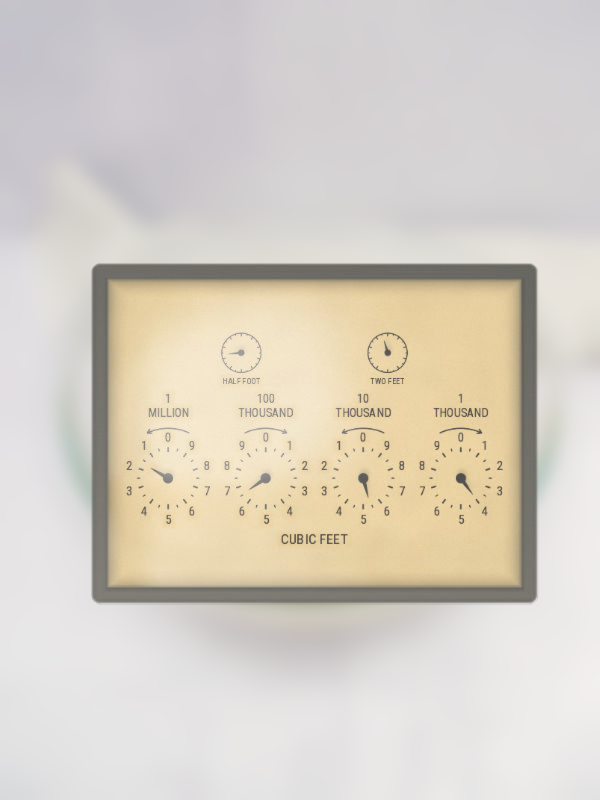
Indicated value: 165400 ft³
